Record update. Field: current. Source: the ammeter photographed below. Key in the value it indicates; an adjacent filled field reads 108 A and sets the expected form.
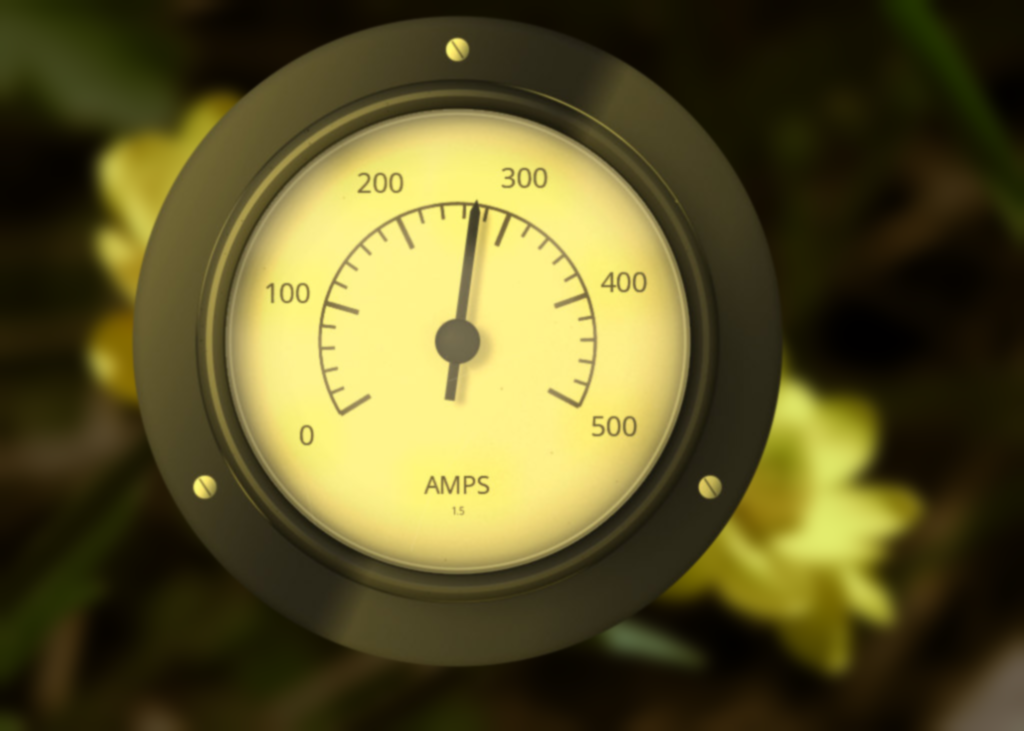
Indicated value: 270 A
